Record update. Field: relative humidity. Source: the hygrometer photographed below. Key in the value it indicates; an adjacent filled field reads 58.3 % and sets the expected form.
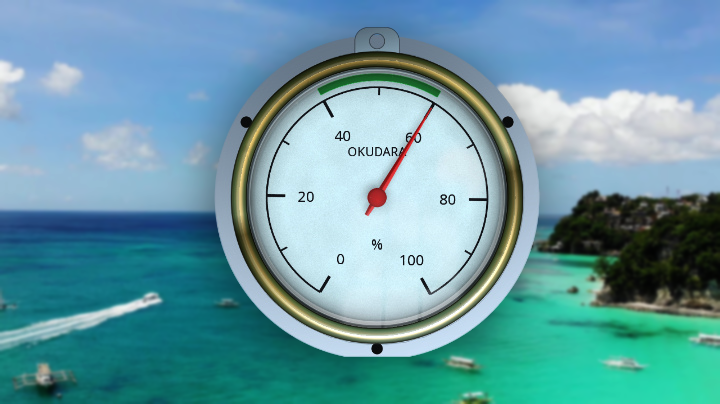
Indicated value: 60 %
